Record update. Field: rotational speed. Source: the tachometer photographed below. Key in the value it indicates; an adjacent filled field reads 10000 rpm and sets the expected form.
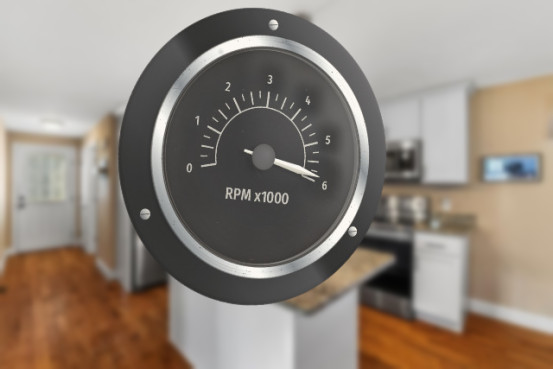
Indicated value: 5875 rpm
